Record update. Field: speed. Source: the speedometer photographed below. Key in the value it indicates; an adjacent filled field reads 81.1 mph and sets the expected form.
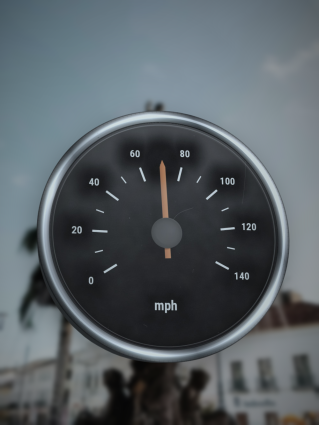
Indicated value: 70 mph
